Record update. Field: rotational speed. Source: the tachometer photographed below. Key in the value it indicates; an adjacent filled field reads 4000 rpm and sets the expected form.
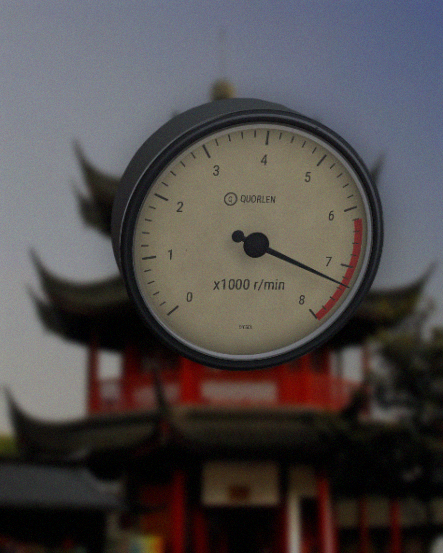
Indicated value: 7300 rpm
